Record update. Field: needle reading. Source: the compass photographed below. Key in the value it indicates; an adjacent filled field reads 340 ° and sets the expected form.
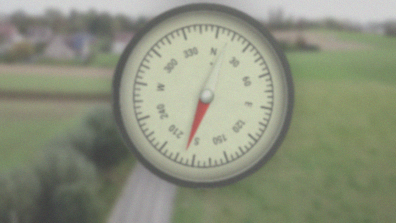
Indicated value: 190 °
